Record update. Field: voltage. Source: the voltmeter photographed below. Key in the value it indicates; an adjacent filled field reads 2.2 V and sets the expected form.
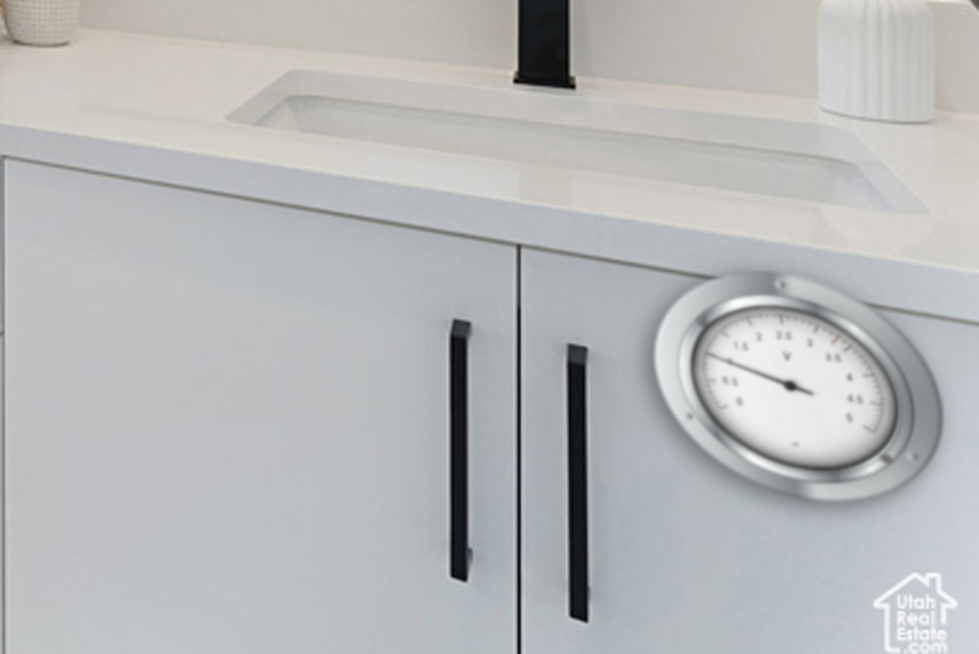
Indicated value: 1 V
